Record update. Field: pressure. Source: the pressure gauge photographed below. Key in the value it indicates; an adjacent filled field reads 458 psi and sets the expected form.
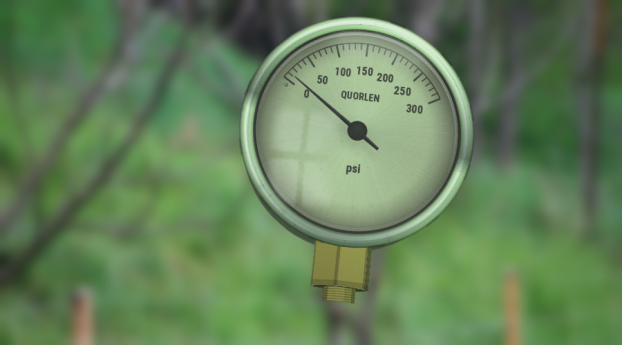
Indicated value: 10 psi
